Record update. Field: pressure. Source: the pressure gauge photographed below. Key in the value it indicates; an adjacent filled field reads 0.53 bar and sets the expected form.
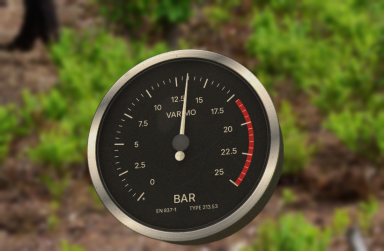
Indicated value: 13.5 bar
